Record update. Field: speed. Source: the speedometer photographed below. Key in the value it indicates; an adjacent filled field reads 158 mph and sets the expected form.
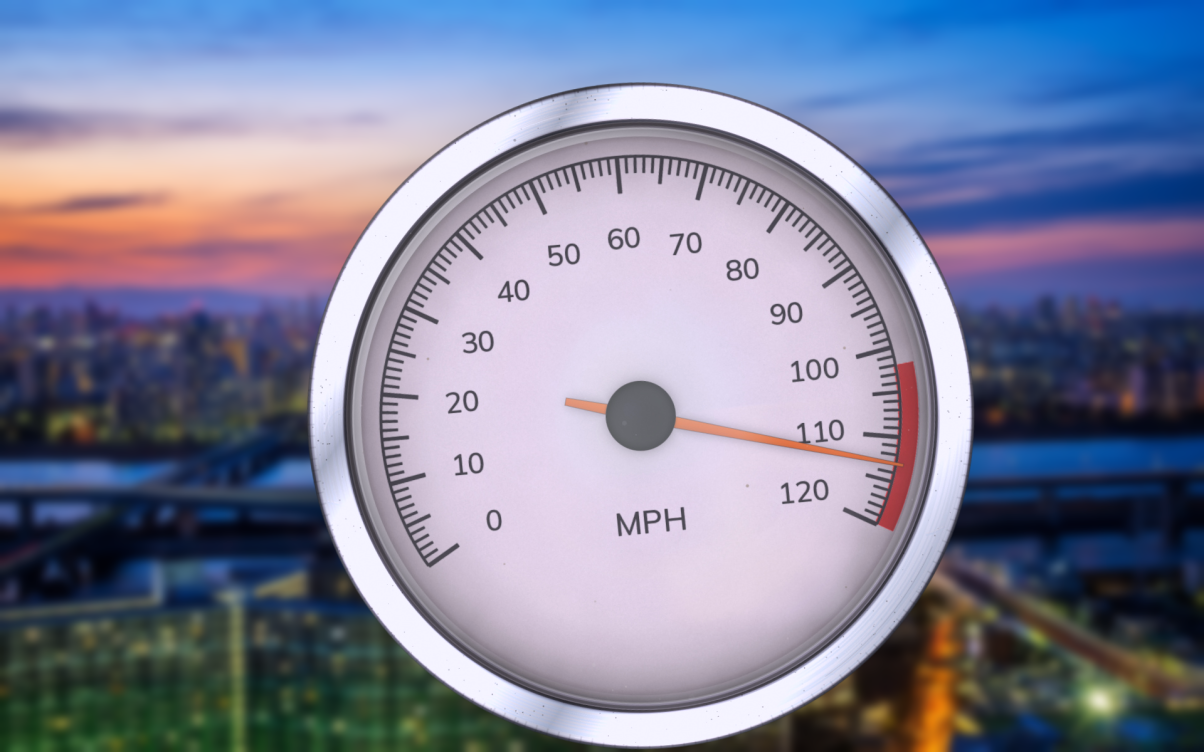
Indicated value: 113 mph
